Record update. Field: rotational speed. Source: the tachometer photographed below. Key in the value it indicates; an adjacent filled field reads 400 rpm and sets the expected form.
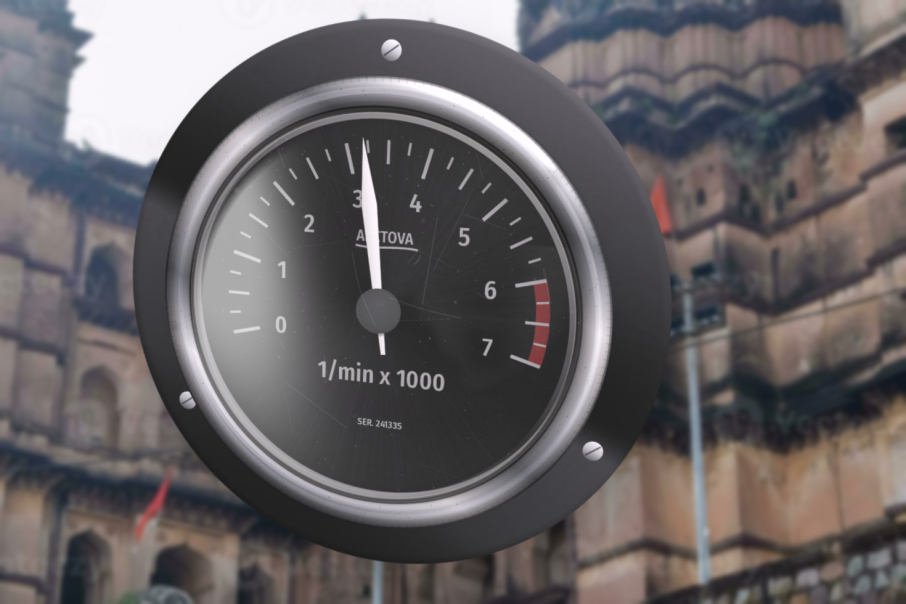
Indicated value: 3250 rpm
